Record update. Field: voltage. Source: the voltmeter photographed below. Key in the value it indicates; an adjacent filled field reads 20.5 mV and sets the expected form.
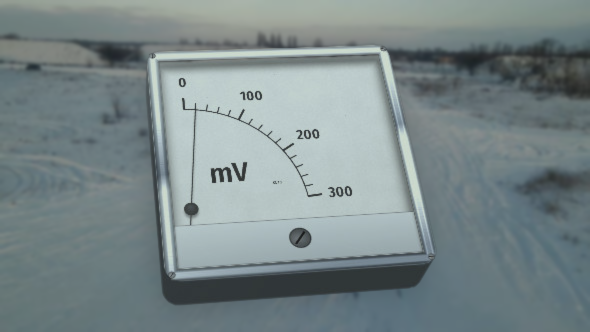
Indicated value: 20 mV
